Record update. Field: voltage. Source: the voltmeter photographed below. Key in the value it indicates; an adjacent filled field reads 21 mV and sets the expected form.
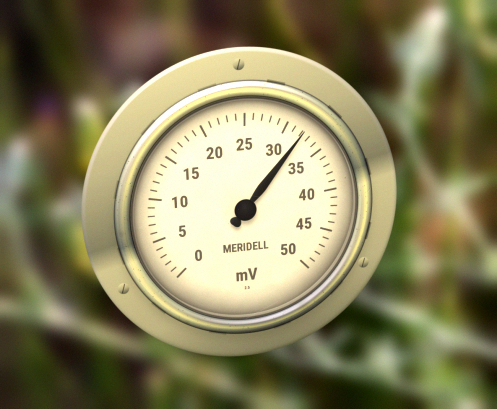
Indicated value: 32 mV
